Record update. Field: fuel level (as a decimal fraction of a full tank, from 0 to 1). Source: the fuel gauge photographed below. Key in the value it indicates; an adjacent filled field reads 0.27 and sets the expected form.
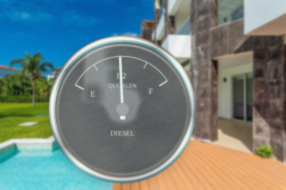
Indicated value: 0.5
